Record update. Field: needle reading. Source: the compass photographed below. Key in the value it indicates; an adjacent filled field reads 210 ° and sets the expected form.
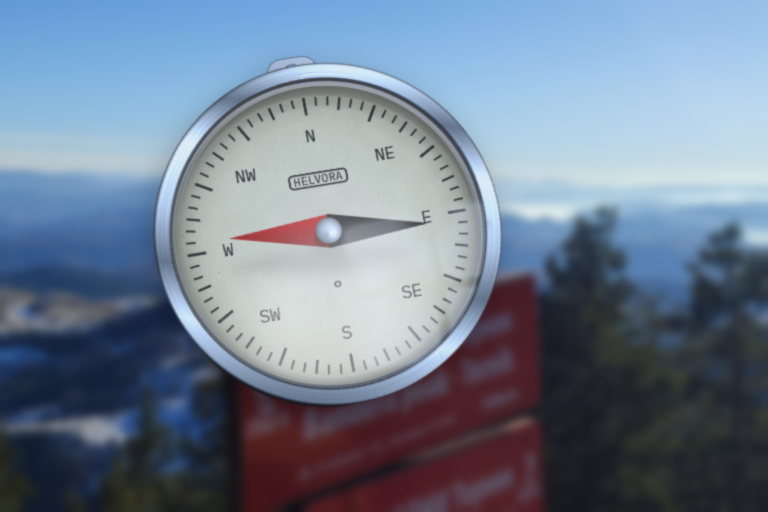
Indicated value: 275 °
